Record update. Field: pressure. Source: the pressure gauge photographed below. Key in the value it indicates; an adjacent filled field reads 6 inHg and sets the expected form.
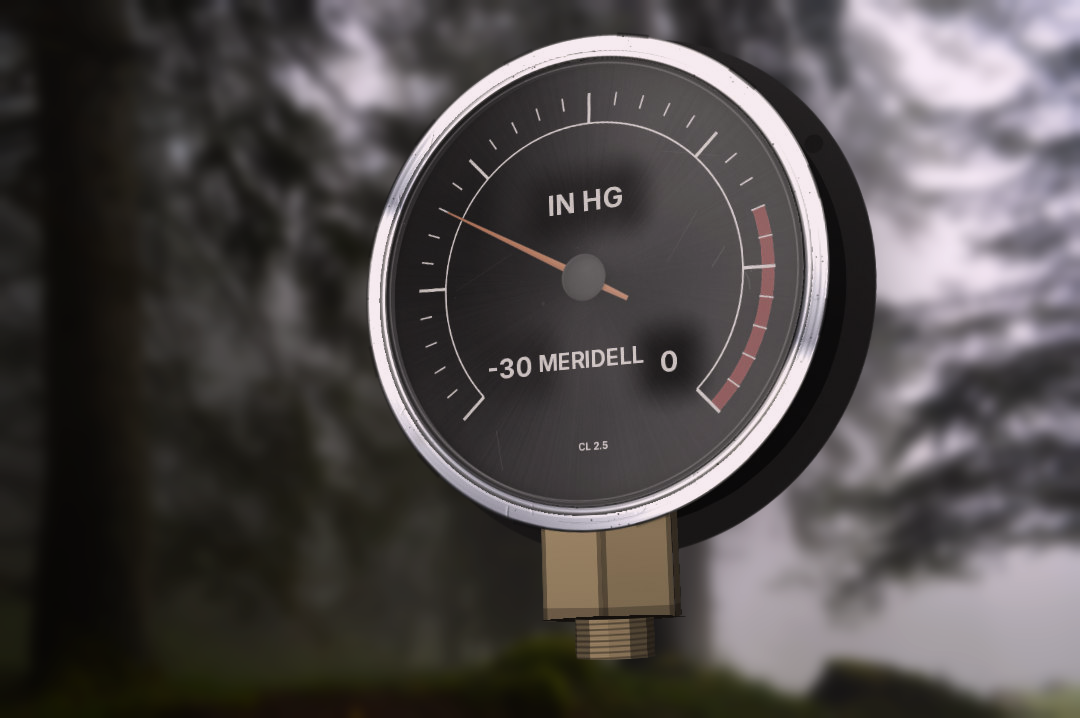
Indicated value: -22 inHg
